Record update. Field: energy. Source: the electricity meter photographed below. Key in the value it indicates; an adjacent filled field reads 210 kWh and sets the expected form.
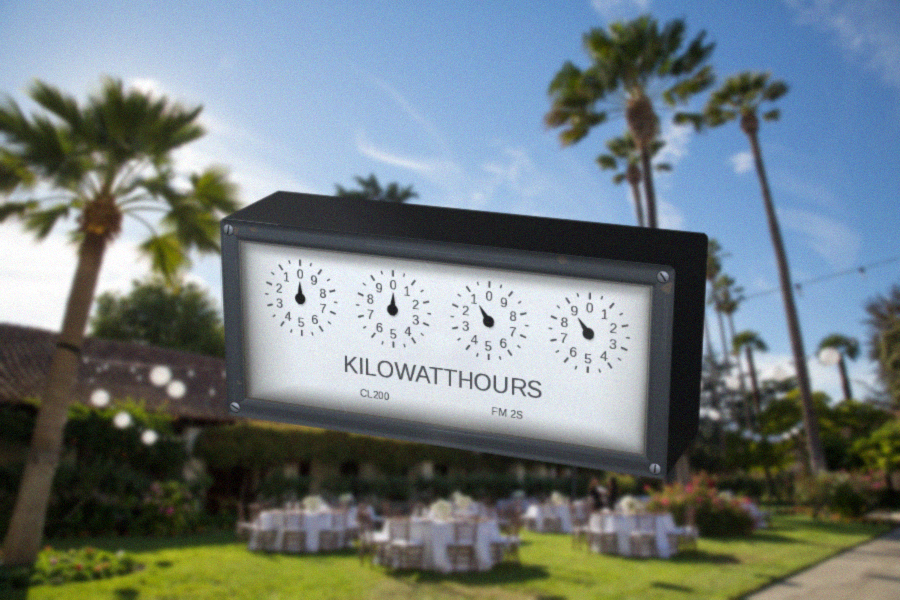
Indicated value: 9 kWh
